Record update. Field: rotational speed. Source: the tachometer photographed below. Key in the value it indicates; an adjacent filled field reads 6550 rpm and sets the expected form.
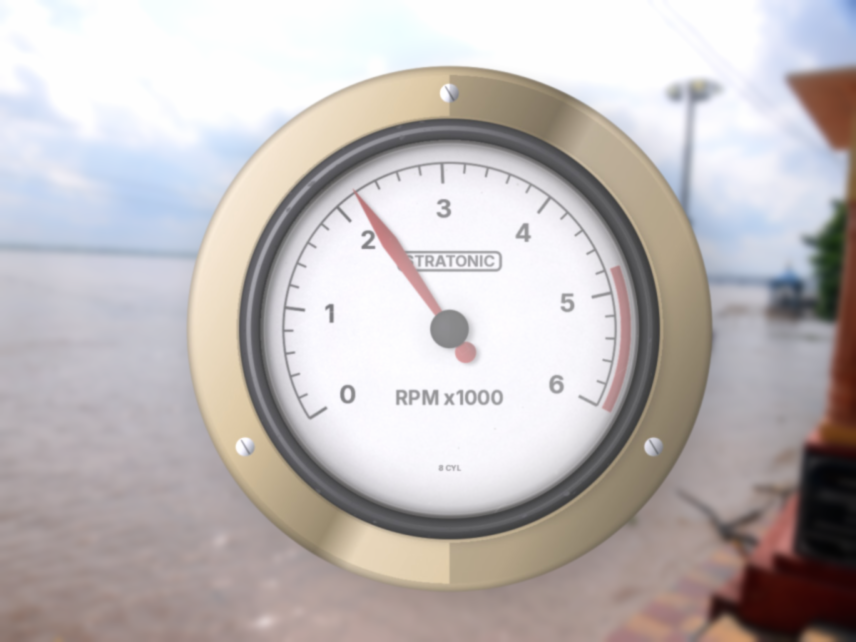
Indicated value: 2200 rpm
